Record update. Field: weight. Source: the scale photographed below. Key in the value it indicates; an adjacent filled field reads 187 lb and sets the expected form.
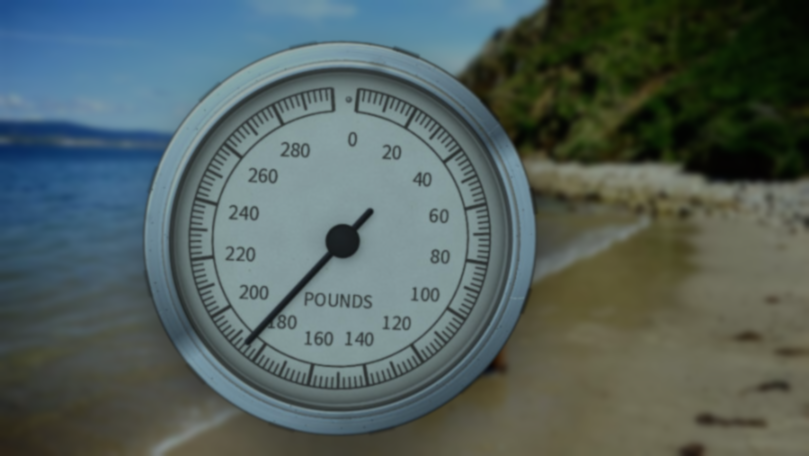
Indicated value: 186 lb
